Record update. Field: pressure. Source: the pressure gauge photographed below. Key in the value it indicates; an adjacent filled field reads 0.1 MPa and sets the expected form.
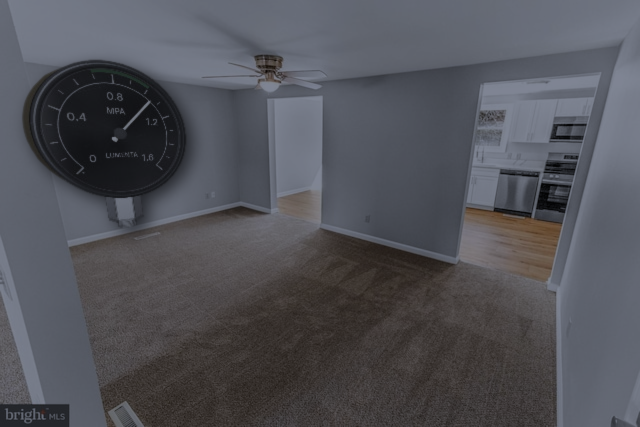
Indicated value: 1.05 MPa
